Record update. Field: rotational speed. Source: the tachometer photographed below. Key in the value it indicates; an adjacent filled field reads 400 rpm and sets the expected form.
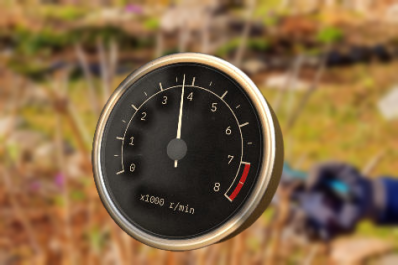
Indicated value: 3750 rpm
